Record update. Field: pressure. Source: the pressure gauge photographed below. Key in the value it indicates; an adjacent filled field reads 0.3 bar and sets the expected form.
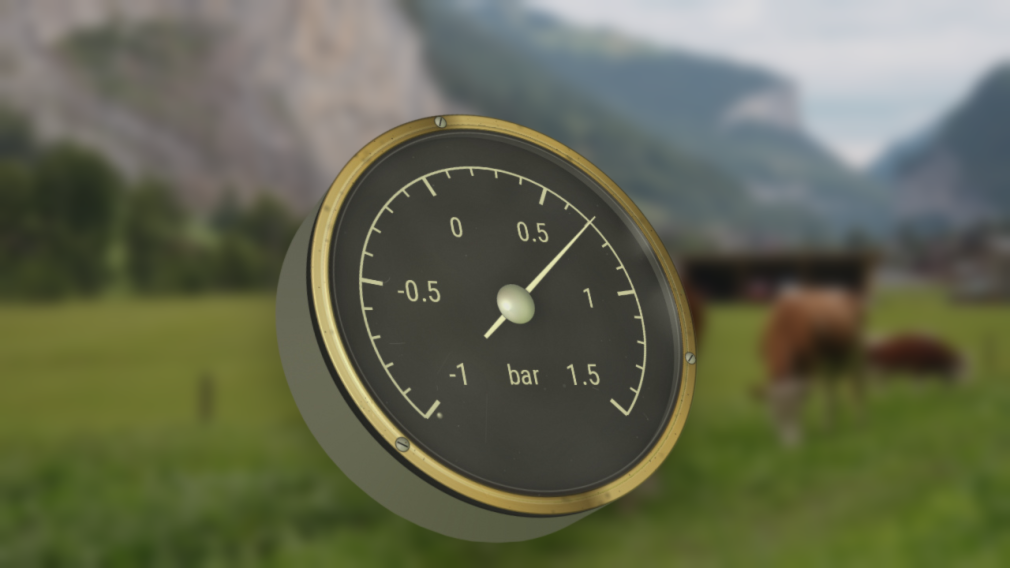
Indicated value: 0.7 bar
